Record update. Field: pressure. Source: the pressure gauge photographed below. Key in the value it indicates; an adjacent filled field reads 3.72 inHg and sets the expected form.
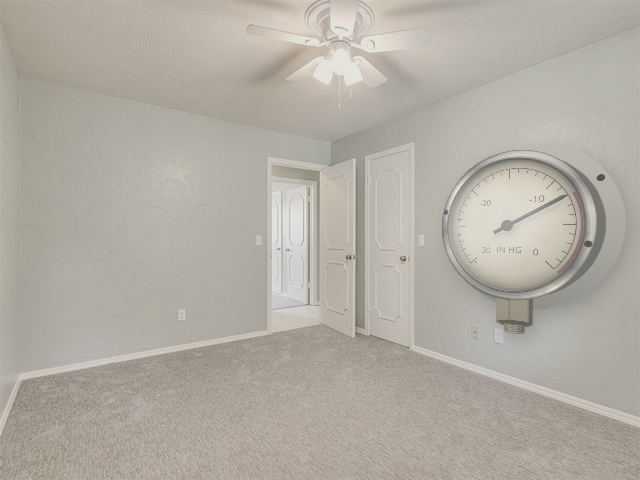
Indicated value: -8 inHg
